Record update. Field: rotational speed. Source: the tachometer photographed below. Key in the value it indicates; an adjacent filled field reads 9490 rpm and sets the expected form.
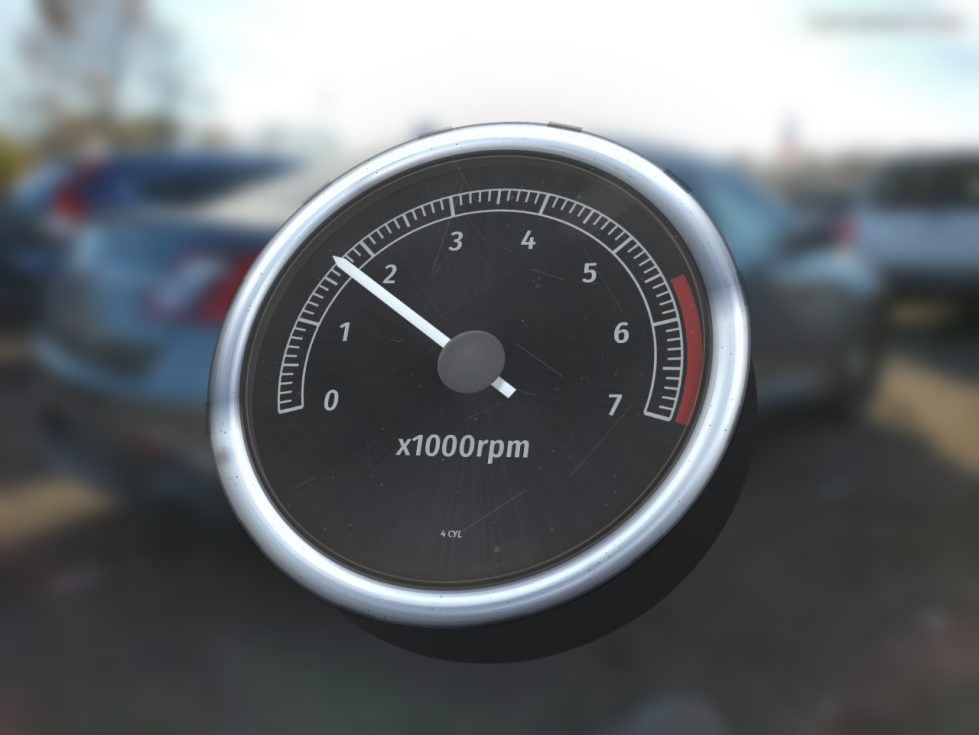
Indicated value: 1700 rpm
